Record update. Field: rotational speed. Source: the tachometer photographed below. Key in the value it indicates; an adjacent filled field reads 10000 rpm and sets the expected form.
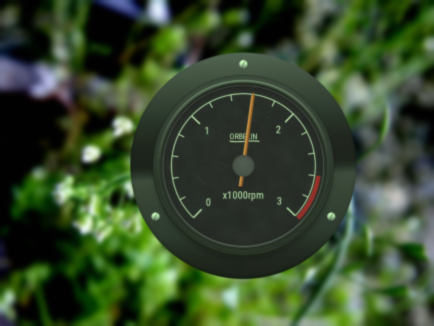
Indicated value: 1600 rpm
